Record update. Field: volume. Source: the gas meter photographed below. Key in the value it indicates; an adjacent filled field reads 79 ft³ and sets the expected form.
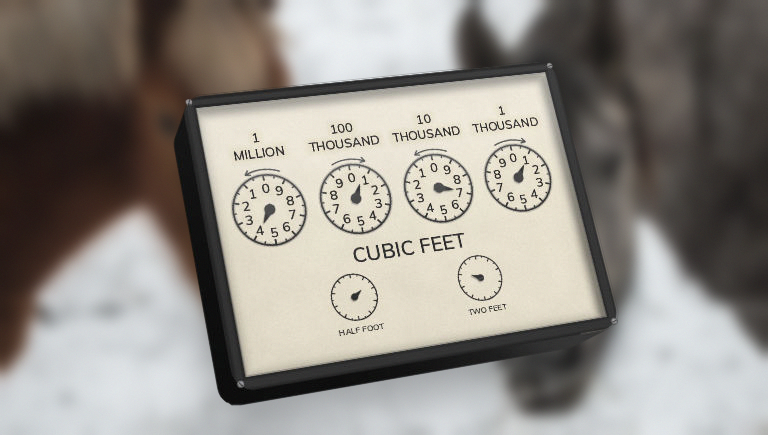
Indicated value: 407100 ft³
